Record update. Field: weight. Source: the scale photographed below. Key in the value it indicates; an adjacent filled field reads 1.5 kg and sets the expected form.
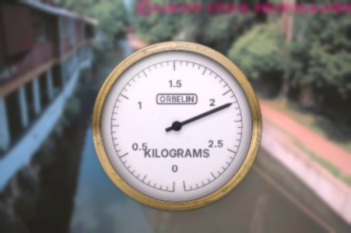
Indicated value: 2.1 kg
